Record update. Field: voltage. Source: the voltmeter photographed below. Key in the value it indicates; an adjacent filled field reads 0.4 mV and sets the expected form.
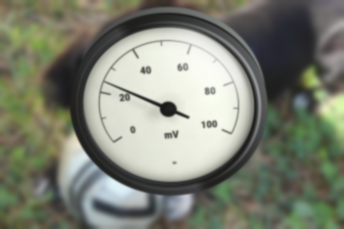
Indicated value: 25 mV
